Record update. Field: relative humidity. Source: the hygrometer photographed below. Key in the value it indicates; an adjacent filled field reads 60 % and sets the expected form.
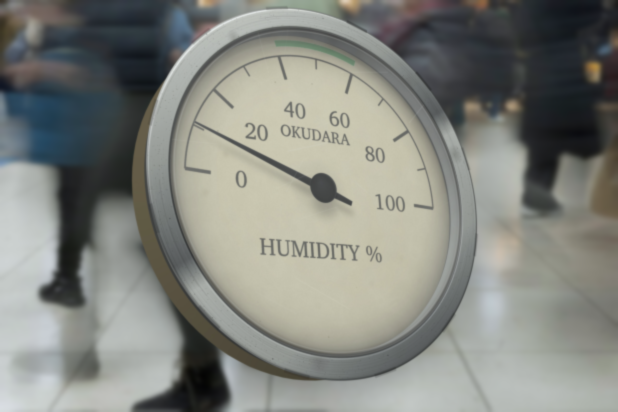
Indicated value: 10 %
